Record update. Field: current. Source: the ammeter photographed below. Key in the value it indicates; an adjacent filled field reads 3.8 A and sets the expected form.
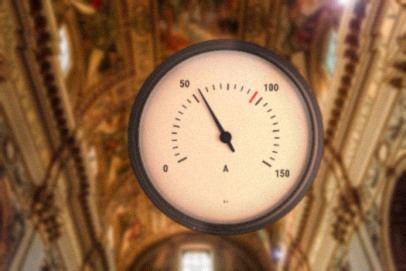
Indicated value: 55 A
